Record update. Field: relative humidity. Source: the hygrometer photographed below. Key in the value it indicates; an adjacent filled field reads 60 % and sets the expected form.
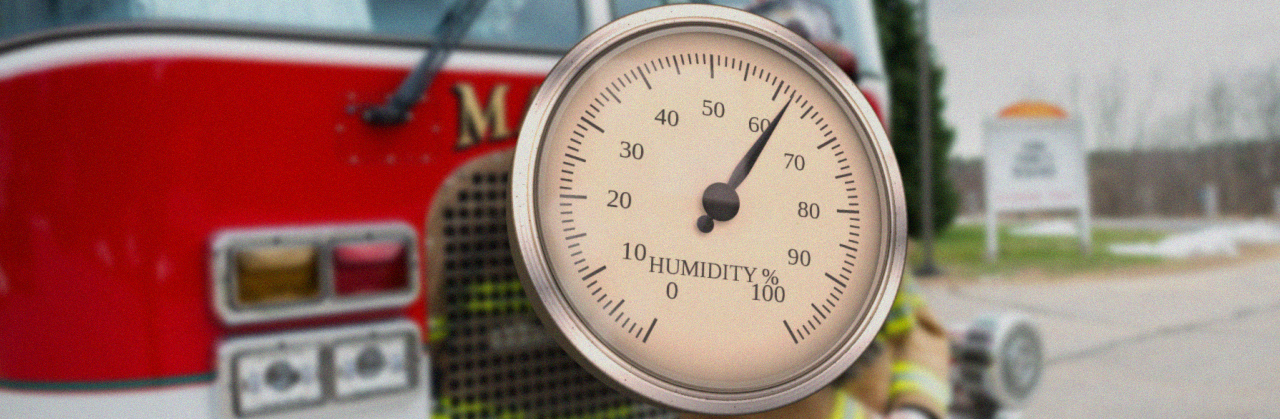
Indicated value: 62 %
